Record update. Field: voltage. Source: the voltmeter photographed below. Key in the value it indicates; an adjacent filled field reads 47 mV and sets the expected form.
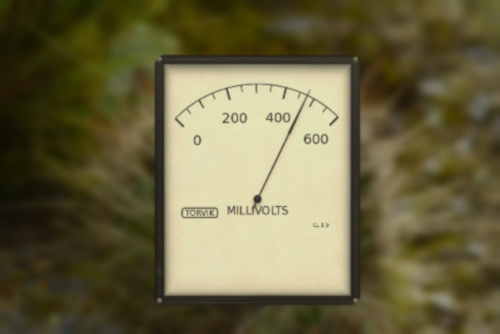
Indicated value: 475 mV
